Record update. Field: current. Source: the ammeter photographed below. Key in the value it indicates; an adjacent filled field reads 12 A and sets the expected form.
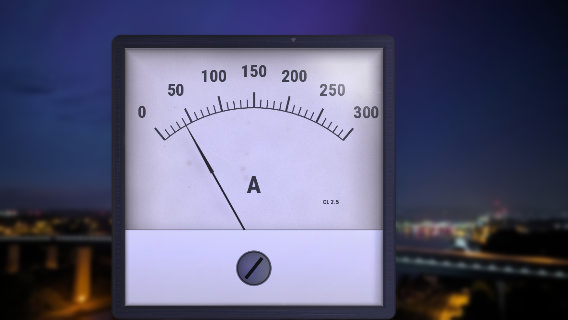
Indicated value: 40 A
